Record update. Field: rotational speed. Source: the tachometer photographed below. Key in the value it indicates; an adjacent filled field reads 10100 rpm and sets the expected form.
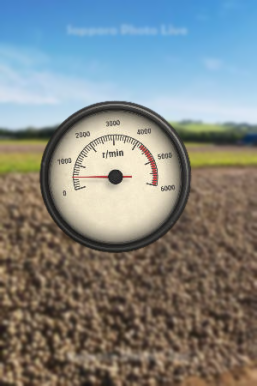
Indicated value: 500 rpm
